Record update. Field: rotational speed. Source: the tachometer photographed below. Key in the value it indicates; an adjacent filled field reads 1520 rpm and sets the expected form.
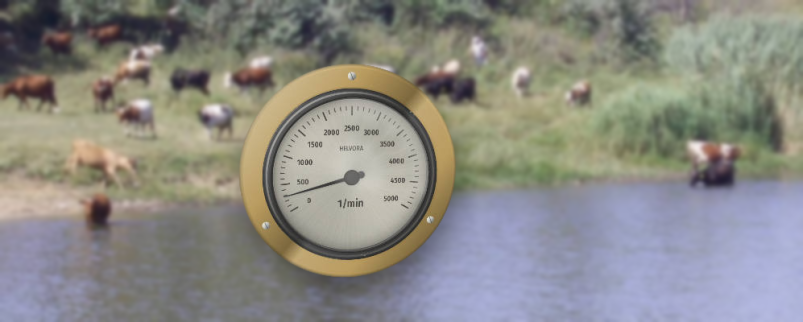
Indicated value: 300 rpm
